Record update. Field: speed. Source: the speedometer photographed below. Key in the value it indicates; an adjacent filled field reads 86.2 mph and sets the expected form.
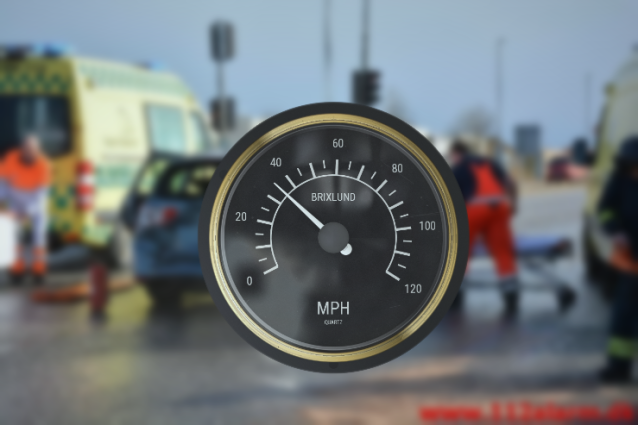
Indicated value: 35 mph
